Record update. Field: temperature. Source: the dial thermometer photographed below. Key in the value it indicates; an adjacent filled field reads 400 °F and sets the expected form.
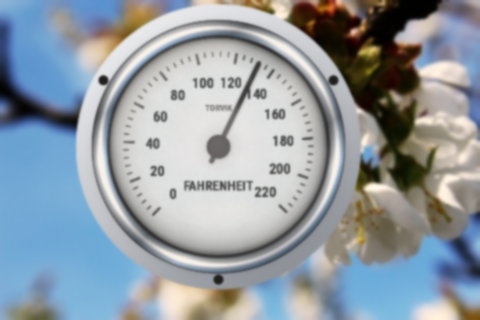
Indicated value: 132 °F
